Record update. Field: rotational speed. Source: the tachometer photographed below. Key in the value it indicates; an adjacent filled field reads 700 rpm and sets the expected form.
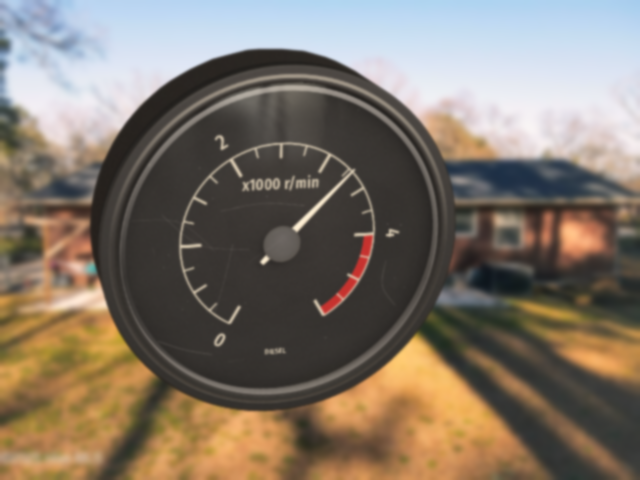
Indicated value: 3250 rpm
